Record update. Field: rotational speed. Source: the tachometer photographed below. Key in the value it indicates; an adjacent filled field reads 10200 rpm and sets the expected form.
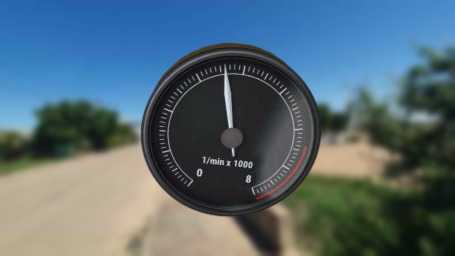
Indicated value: 3600 rpm
